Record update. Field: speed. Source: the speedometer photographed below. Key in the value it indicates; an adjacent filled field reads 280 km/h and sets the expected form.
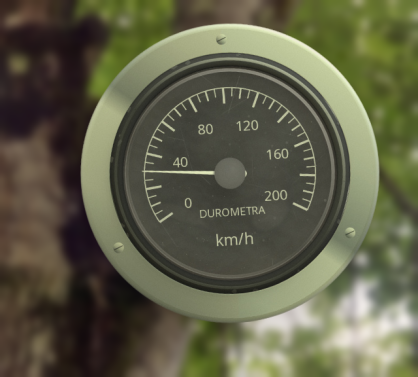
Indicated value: 30 km/h
